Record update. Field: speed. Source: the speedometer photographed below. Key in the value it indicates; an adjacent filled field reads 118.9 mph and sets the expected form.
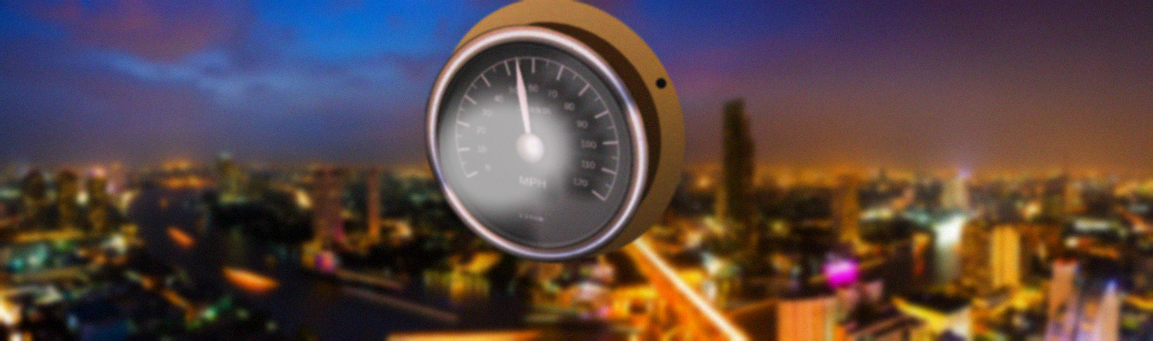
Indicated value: 55 mph
